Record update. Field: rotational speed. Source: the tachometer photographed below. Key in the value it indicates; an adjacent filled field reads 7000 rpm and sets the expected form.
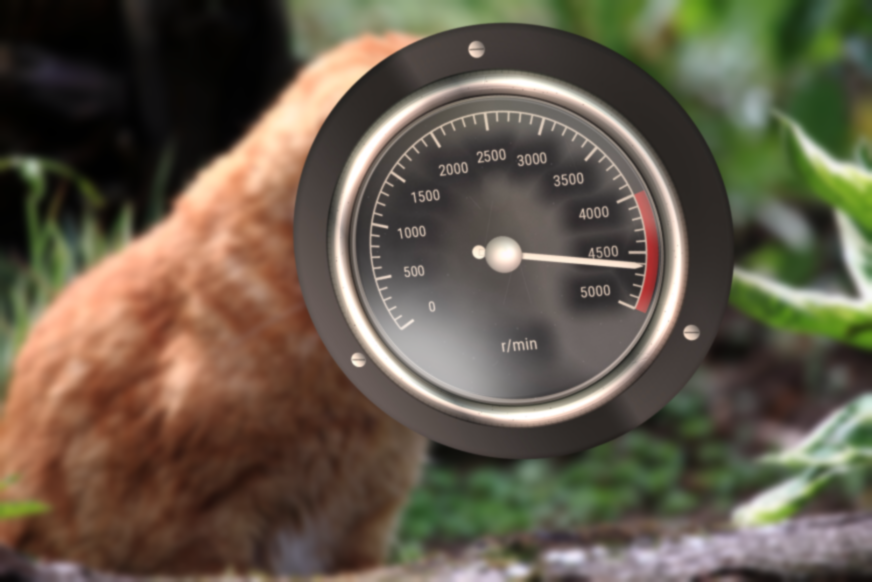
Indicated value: 4600 rpm
